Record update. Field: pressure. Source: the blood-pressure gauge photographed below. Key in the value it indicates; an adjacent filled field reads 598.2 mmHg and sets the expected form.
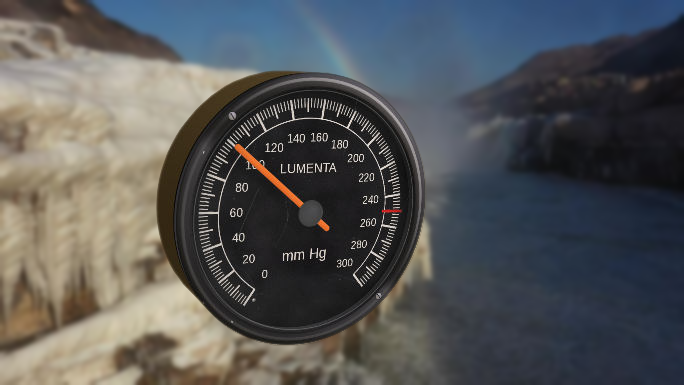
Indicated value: 100 mmHg
